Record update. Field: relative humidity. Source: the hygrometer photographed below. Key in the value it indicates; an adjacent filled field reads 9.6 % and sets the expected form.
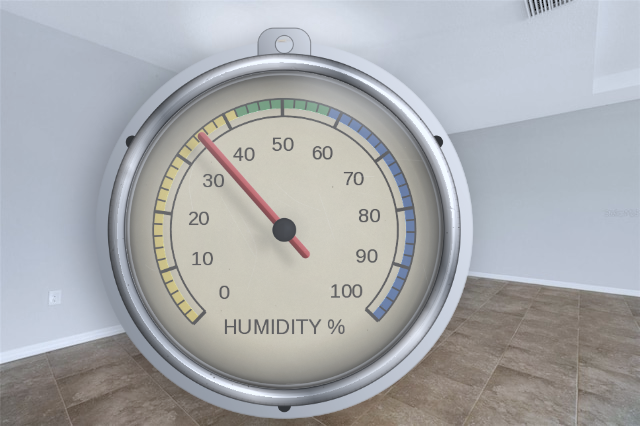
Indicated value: 35 %
